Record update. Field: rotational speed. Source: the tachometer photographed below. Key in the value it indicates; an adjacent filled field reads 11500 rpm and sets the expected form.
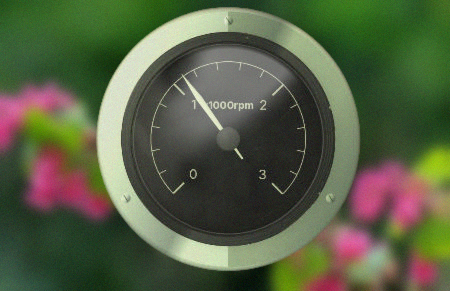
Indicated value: 1100 rpm
